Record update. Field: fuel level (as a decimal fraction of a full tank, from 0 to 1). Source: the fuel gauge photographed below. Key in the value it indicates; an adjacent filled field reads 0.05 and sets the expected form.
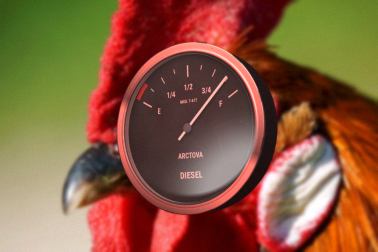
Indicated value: 0.875
